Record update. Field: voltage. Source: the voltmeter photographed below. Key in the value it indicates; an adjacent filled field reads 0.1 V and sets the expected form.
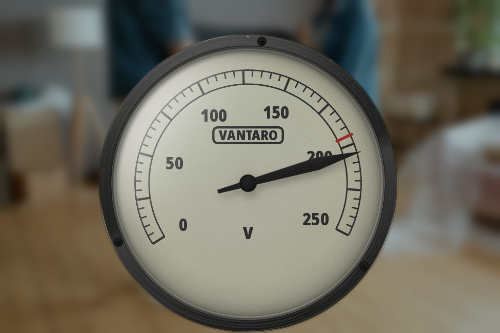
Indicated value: 205 V
